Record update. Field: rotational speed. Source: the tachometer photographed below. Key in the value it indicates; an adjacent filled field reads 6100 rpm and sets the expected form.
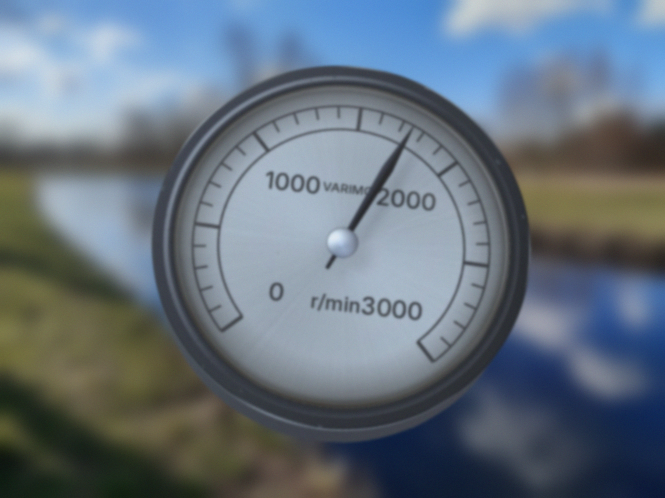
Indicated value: 1750 rpm
